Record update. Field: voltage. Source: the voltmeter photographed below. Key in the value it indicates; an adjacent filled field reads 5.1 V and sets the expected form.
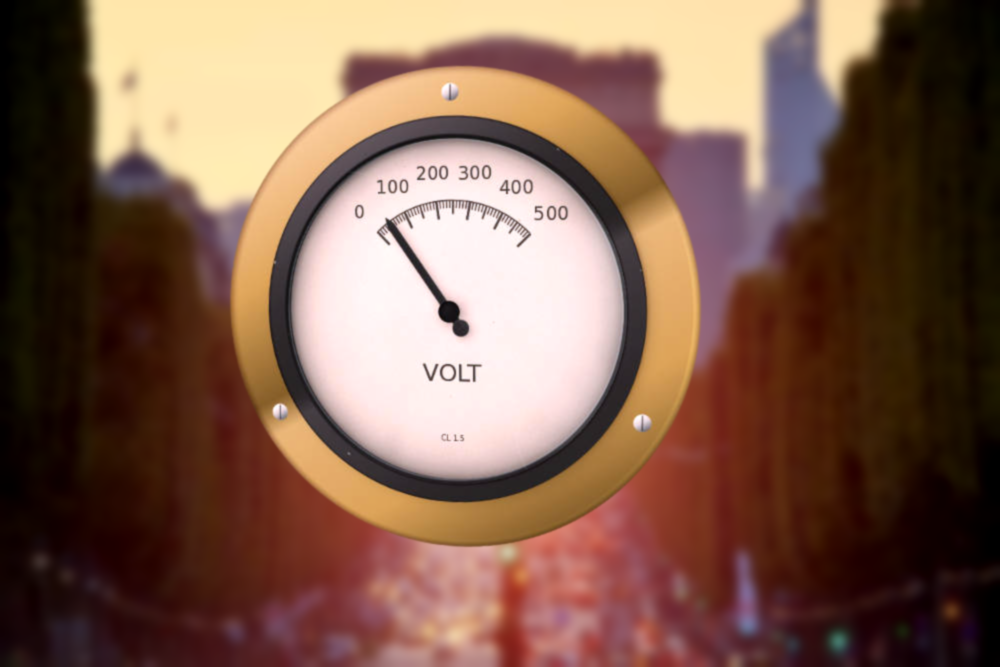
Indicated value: 50 V
